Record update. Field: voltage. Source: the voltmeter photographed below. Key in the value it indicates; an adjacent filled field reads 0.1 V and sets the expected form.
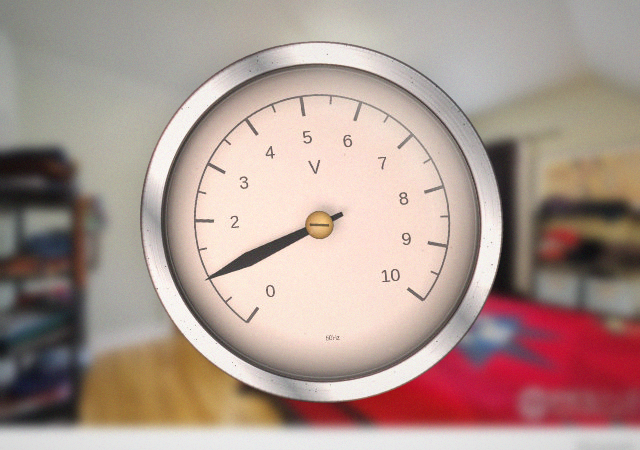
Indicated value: 1 V
